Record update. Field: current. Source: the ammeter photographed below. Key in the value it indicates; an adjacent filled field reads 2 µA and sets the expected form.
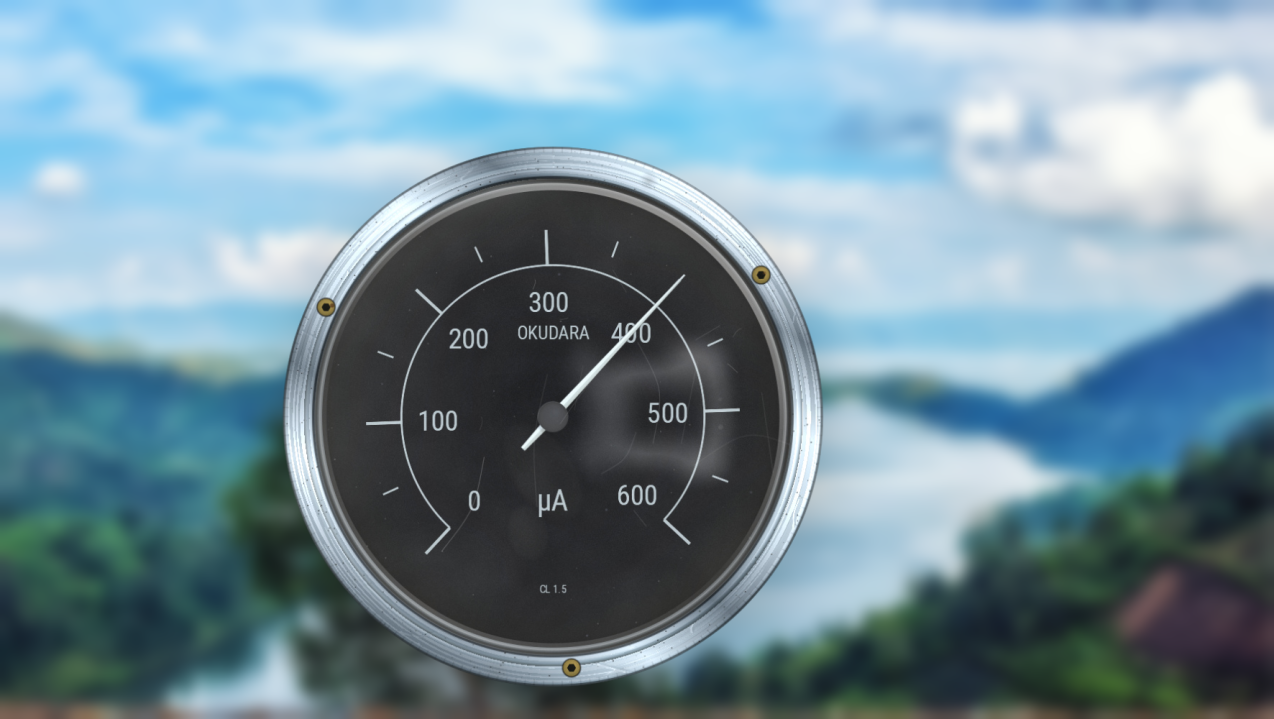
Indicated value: 400 µA
